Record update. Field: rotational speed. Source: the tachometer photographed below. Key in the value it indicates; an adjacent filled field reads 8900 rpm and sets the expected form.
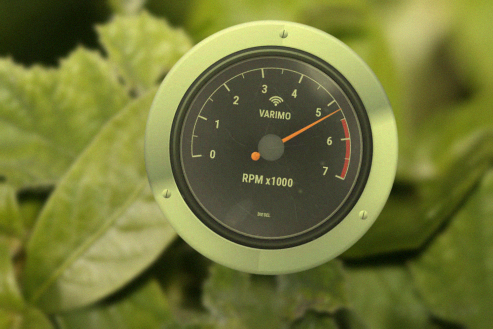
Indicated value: 5250 rpm
